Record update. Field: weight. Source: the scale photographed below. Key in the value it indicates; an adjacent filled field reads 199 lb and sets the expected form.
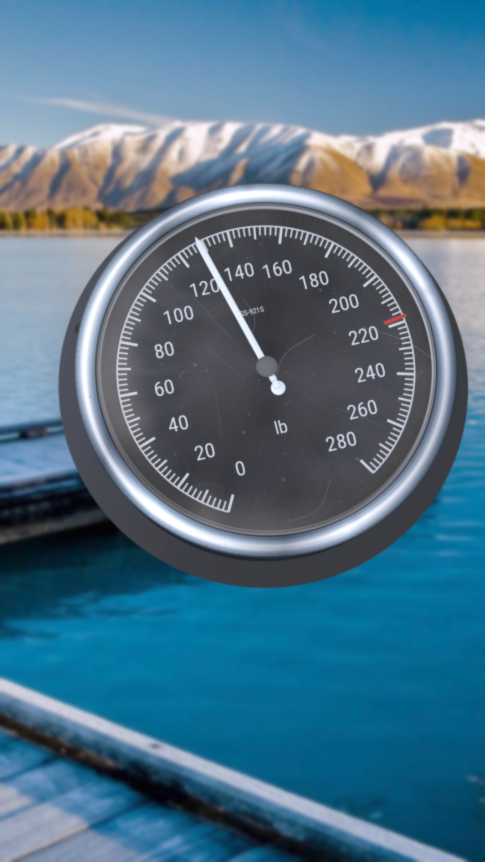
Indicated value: 128 lb
